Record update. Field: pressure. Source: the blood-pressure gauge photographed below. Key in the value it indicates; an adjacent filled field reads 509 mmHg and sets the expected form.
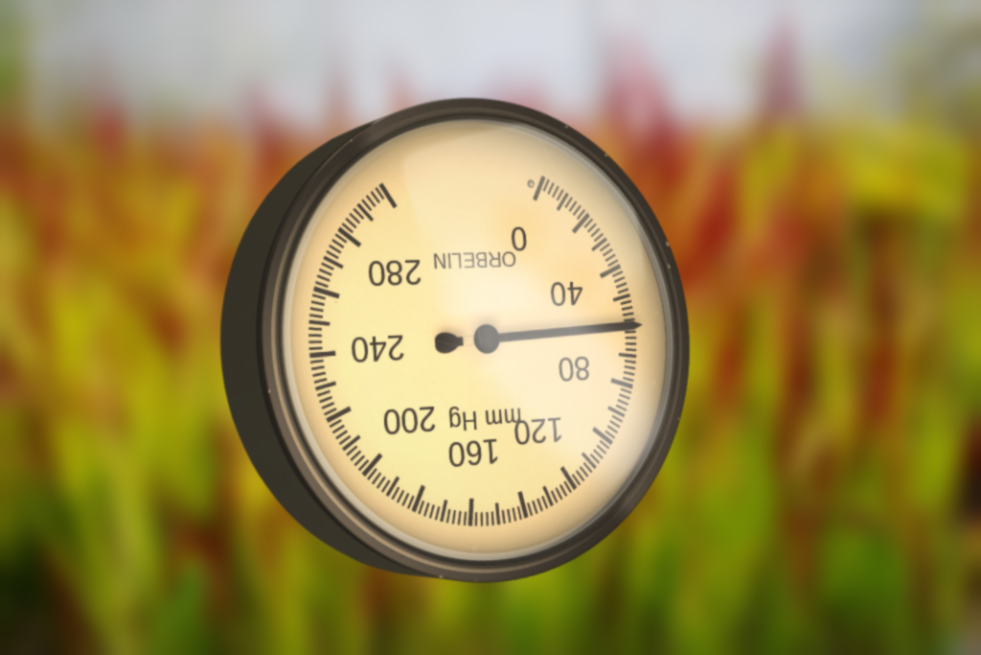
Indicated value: 60 mmHg
